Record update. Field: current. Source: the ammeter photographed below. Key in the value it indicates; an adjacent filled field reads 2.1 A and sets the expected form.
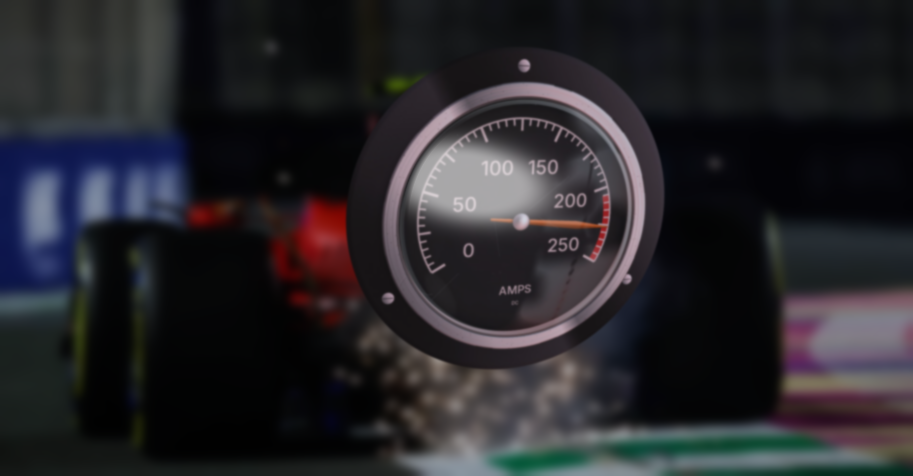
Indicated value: 225 A
